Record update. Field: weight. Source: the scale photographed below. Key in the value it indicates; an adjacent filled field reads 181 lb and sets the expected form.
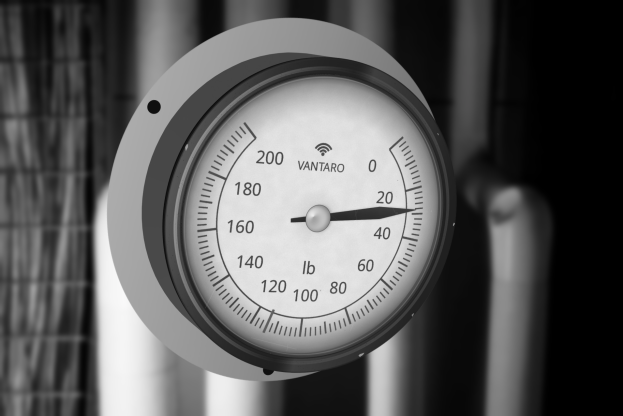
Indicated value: 28 lb
